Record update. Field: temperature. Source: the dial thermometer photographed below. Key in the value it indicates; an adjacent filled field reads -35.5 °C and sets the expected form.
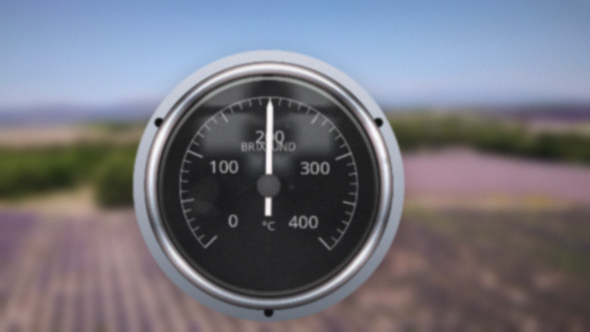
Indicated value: 200 °C
